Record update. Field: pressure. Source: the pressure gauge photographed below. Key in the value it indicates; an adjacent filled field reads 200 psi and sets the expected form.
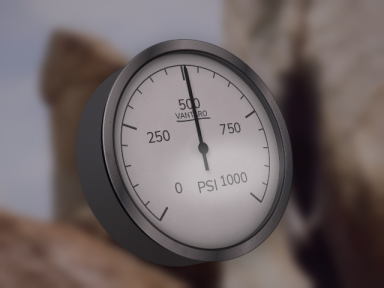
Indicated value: 500 psi
